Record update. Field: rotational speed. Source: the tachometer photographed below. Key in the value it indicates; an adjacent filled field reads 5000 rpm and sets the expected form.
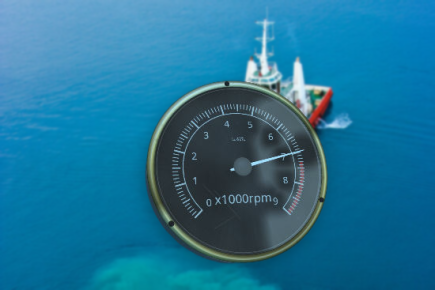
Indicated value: 7000 rpm
